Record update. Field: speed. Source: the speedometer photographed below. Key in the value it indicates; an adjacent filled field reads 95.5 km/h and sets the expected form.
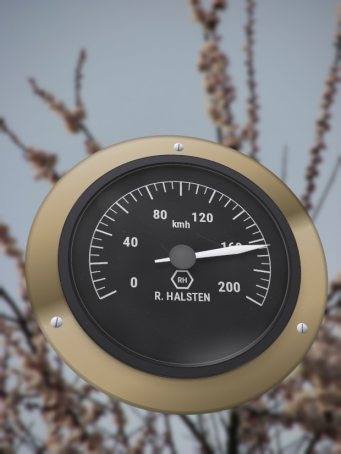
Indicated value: 165 km/h
